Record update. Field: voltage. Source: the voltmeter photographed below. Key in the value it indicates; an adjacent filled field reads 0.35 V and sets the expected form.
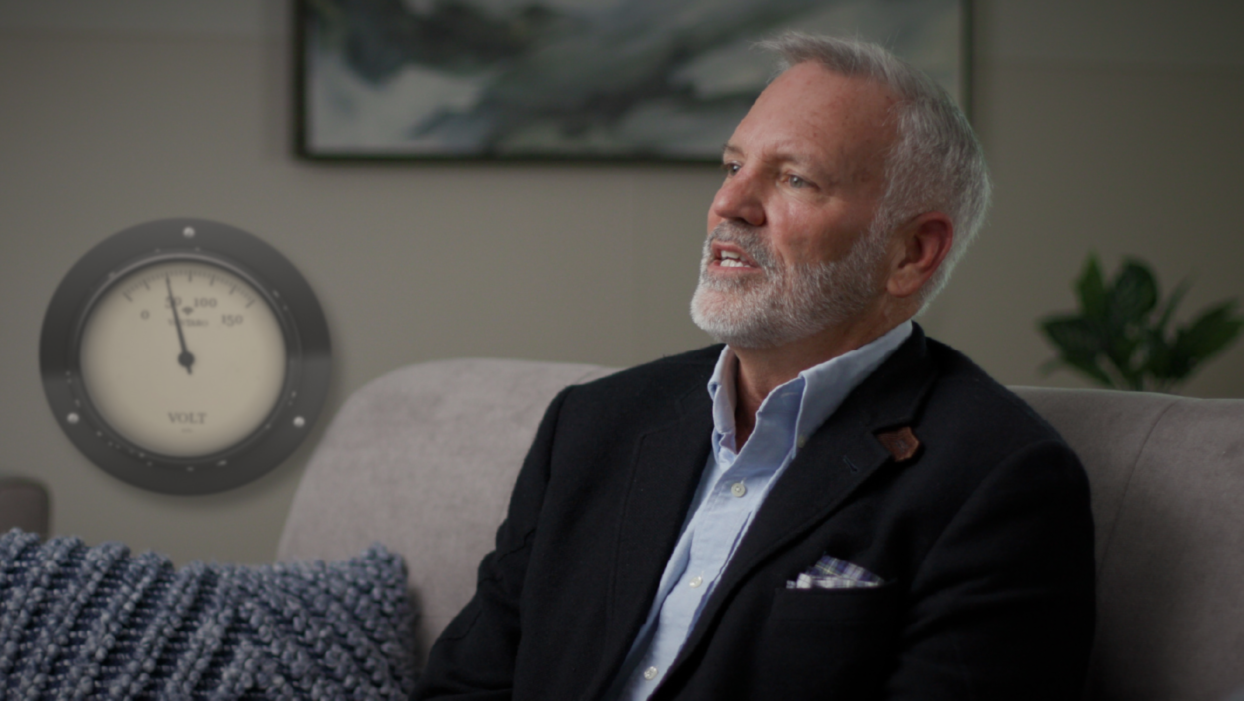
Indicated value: 50 V
